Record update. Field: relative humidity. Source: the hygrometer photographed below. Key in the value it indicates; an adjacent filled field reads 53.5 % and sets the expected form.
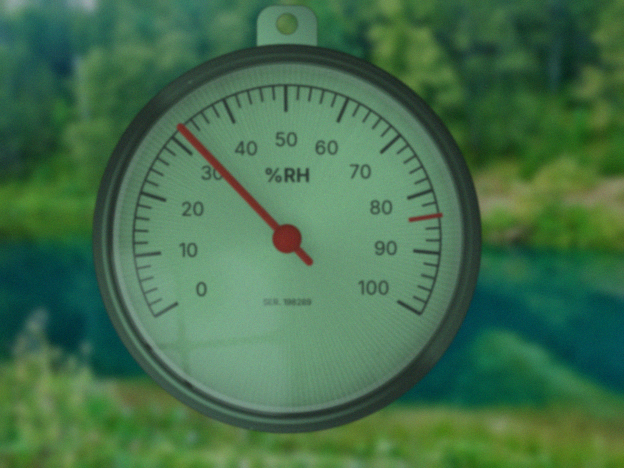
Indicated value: 32 %
